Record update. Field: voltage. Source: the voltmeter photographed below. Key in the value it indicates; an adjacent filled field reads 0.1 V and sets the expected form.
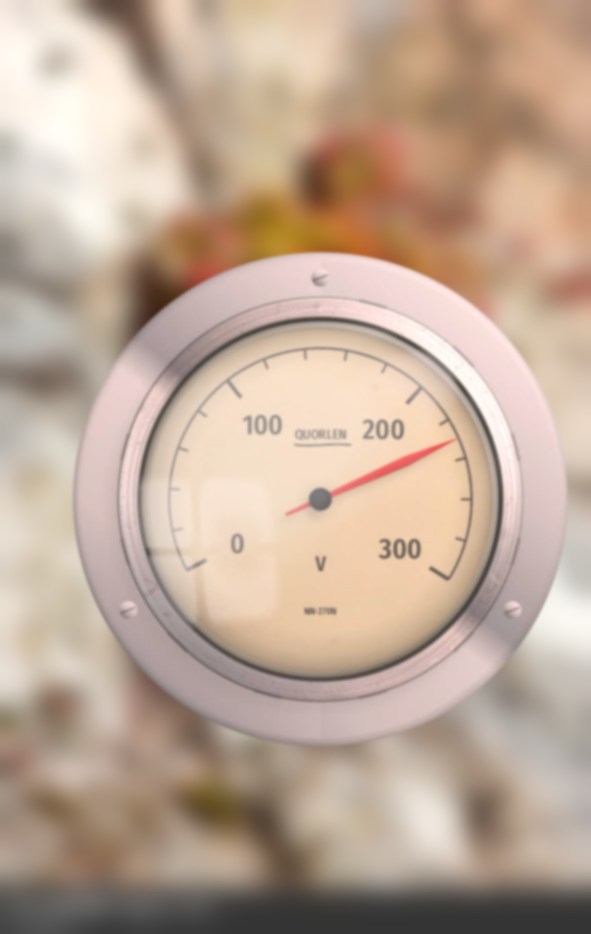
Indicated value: 230 V
